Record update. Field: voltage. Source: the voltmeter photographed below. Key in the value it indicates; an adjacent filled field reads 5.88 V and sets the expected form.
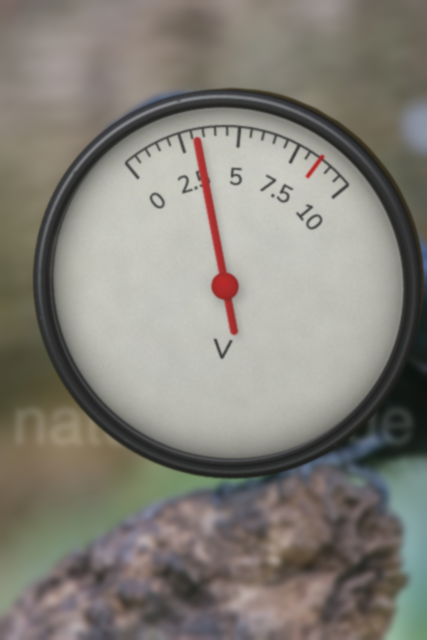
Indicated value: 3.25 V
